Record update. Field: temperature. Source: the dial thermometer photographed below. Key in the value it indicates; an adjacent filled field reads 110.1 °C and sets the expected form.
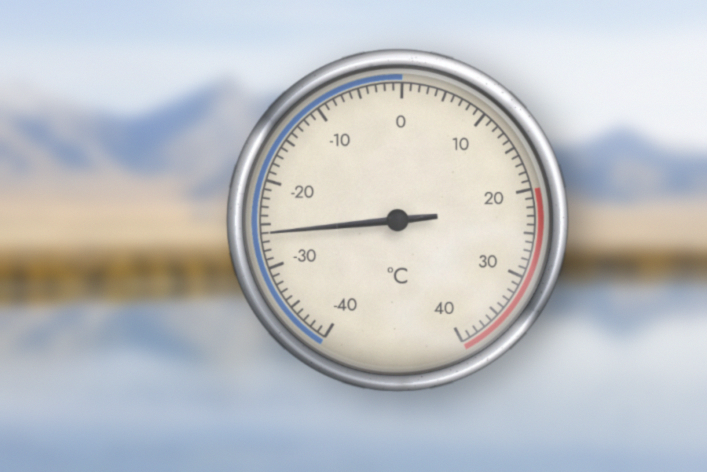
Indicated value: -26 °C
